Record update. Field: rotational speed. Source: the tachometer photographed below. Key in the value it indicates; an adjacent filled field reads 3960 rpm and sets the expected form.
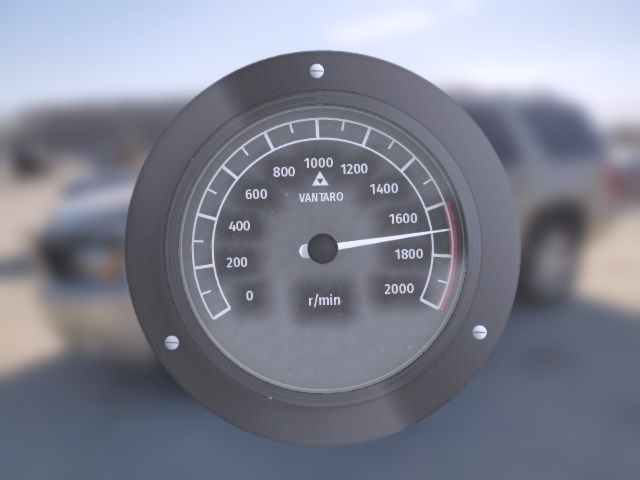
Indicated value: 1700 rpm
